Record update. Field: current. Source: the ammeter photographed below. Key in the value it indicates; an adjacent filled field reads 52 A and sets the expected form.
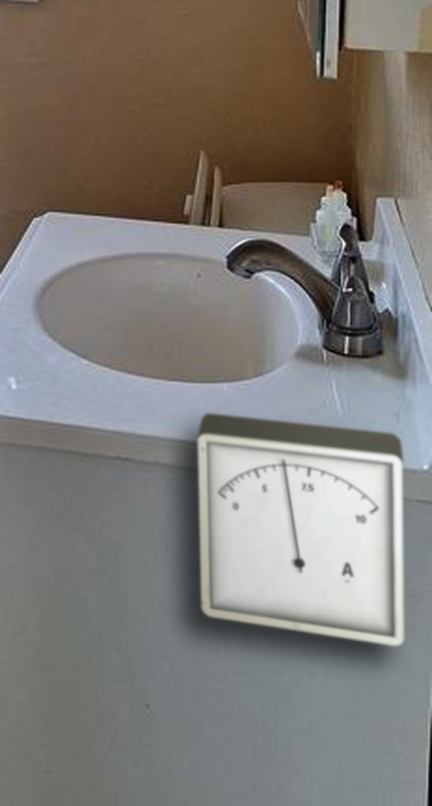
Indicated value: 6.5 A
